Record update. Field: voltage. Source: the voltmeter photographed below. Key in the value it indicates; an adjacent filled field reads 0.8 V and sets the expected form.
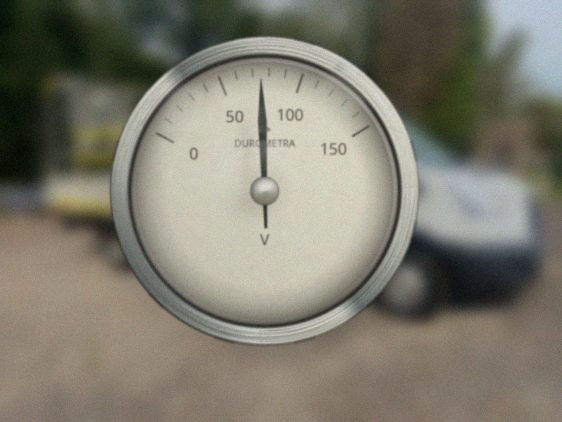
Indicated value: 75 V
